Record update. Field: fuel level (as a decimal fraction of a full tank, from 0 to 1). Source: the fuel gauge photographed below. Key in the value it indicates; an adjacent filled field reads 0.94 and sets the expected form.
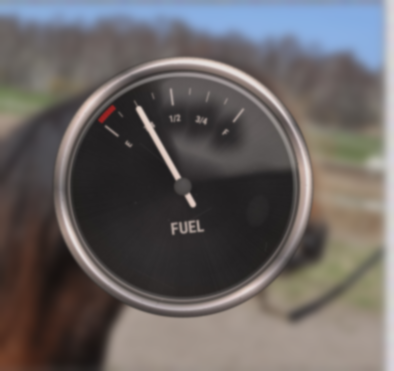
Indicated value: 0.25
